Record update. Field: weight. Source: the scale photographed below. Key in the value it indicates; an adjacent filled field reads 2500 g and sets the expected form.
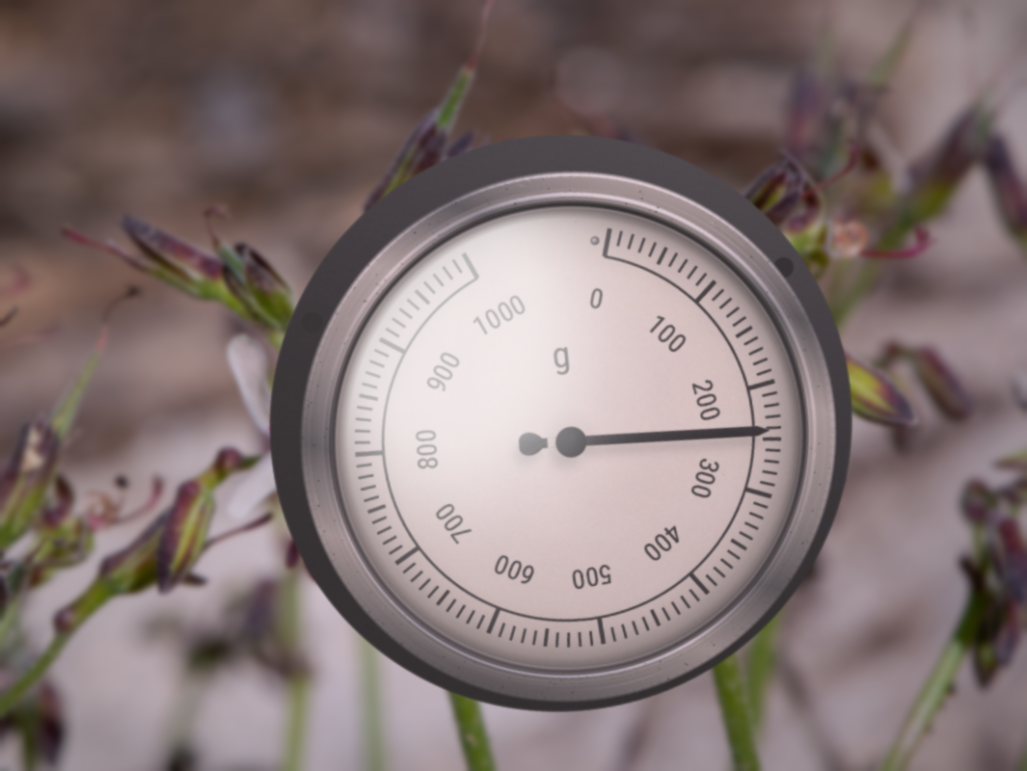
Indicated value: 240 g
